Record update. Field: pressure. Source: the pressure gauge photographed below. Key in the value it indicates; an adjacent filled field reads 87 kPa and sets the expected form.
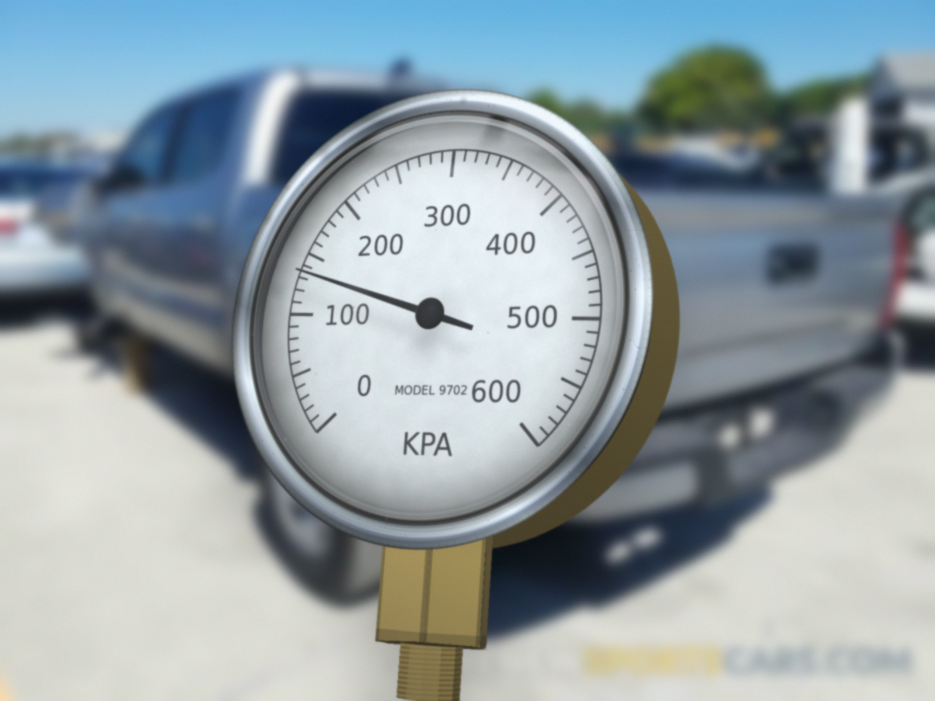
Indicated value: 135 kPa
